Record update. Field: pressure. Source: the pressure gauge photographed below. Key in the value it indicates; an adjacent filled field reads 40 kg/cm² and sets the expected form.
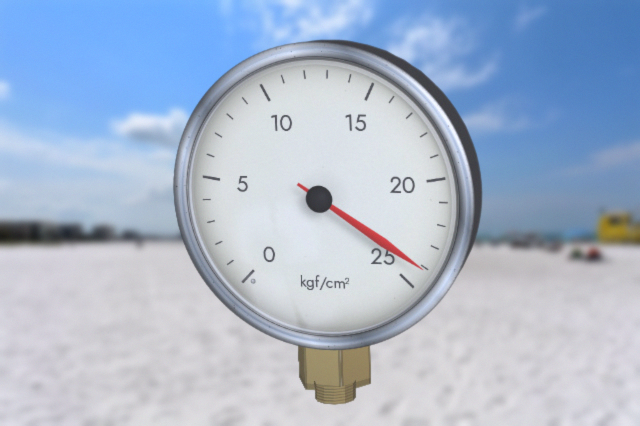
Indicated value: 24 kg/cm²
